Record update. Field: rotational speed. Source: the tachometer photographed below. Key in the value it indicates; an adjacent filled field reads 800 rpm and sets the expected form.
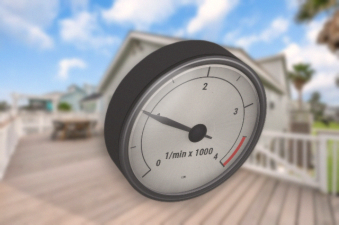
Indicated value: 1000 rpm
